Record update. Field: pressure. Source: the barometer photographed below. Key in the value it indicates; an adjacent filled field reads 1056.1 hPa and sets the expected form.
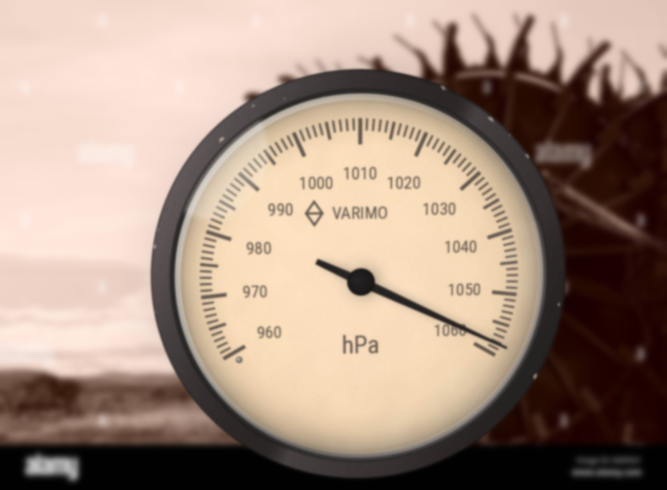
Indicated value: 1058 hPa
